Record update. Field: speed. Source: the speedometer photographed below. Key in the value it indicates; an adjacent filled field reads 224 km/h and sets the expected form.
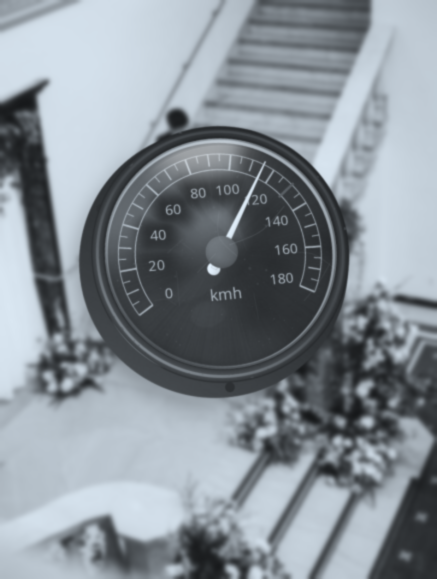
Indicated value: 115 km/h
